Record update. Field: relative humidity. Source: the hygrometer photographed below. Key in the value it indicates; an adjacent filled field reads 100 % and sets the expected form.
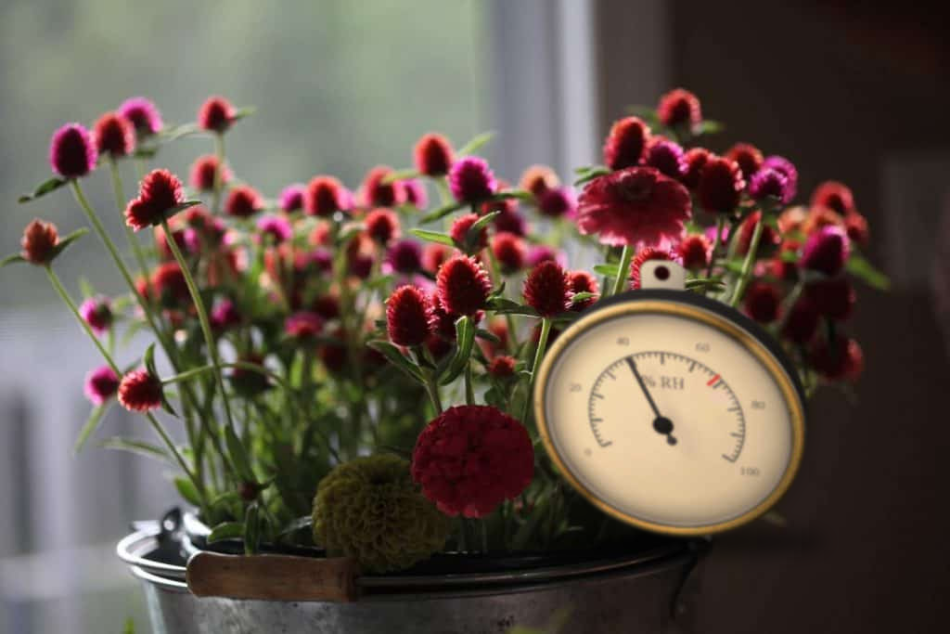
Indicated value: 40 %
